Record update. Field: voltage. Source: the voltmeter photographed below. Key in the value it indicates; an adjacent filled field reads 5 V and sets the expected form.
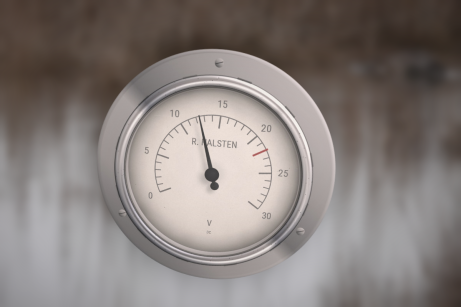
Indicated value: 12.5 V
